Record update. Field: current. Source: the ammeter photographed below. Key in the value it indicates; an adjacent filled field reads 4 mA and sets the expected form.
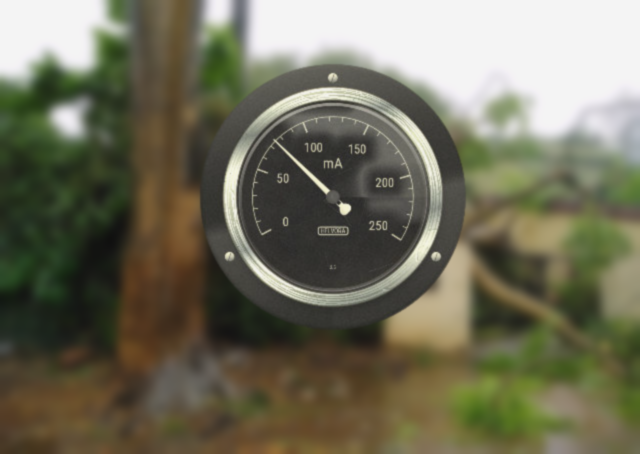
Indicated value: 75 mA
